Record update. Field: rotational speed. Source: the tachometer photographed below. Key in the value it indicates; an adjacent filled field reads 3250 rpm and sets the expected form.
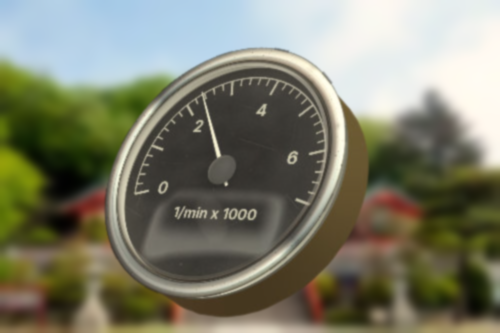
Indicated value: 2400 rpm
